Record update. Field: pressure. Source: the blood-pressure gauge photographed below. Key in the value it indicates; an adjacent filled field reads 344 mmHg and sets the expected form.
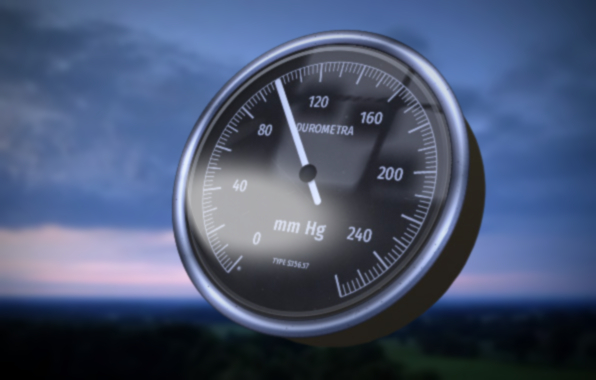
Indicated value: 100 mmHg
